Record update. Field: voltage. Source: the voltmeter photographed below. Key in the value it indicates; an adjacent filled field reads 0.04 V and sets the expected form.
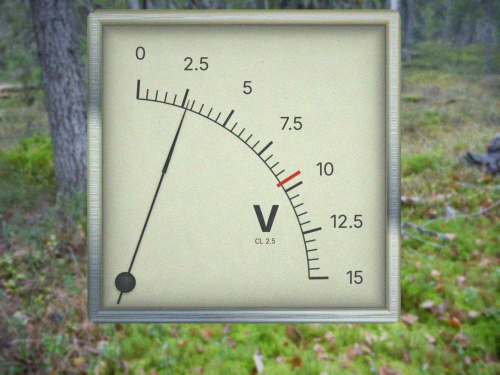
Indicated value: 2.75 V
